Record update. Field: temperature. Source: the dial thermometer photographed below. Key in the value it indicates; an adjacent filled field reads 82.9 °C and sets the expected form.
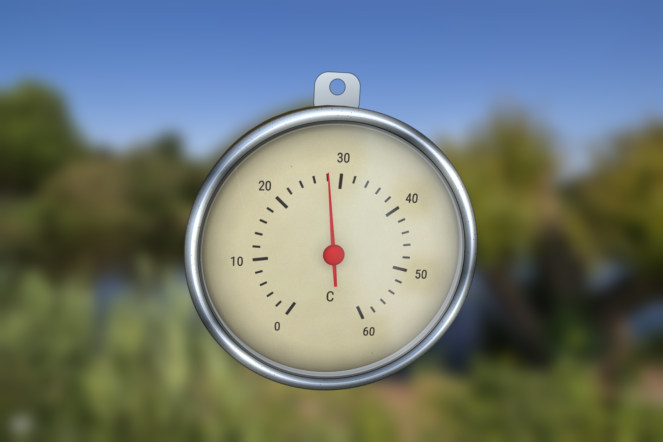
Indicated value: 28 °C
